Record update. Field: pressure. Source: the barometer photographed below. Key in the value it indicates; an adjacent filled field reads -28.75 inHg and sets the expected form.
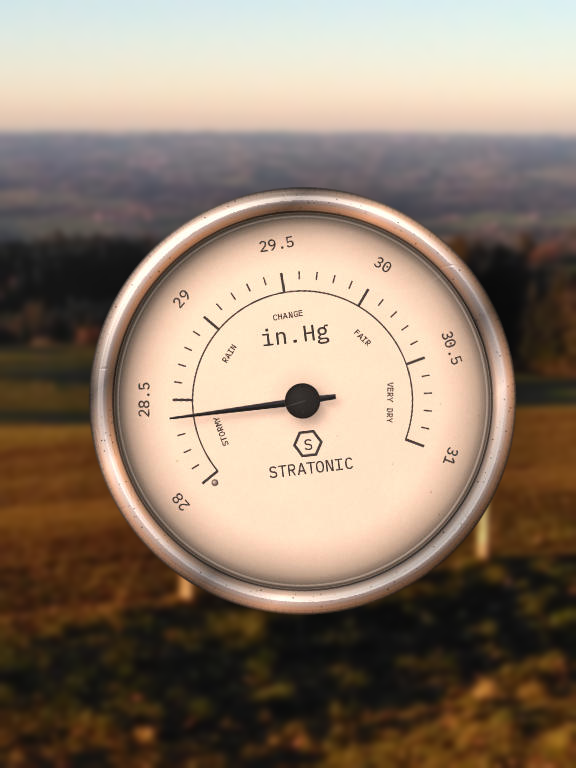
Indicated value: 28.4 inHg
